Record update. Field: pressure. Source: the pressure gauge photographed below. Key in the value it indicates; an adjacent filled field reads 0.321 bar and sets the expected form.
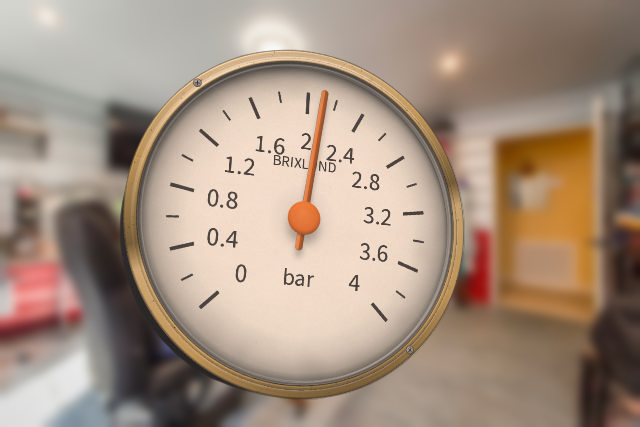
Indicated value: 2.1 bar
